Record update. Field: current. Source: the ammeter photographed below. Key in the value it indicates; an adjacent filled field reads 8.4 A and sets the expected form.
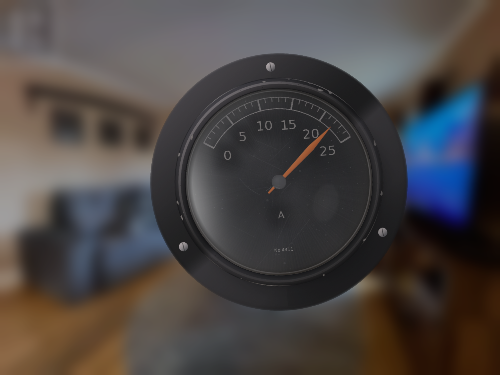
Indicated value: 22 A
